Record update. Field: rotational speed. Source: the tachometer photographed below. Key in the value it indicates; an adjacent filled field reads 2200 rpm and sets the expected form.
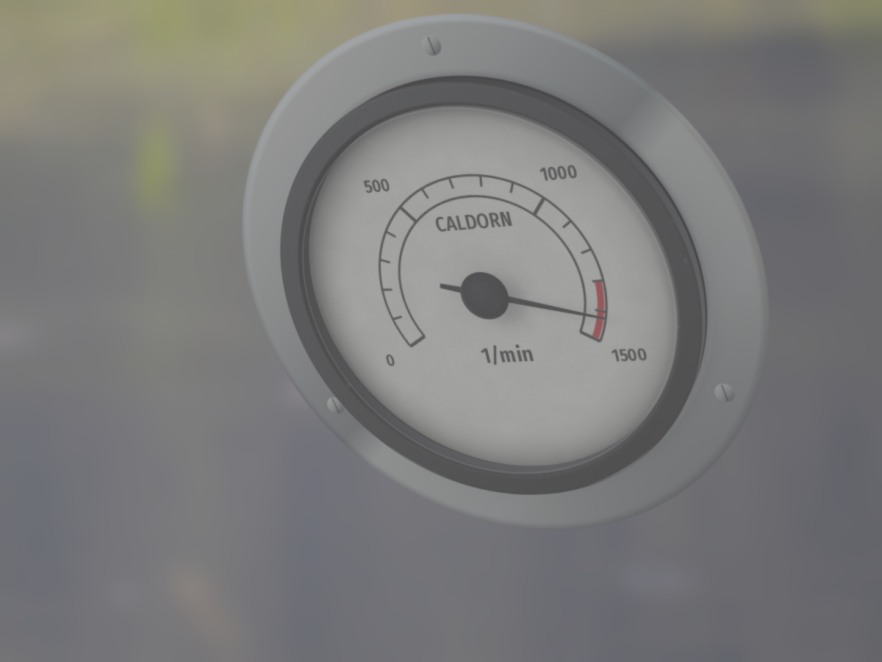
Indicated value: 1400 rpm
